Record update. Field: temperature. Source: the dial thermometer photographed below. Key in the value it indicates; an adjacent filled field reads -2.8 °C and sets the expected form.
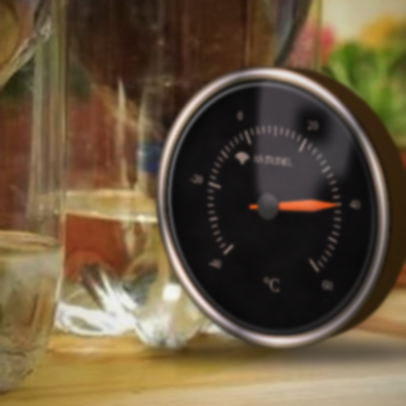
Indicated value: 40 °C
